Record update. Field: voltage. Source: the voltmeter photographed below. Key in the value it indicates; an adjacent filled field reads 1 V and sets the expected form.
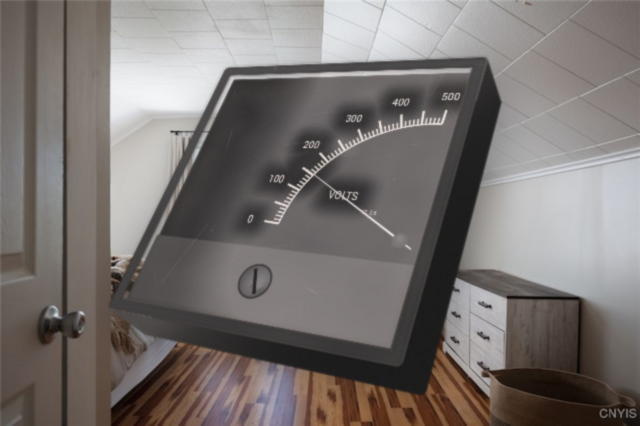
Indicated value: 150 V
